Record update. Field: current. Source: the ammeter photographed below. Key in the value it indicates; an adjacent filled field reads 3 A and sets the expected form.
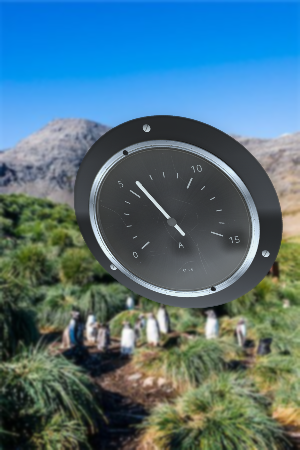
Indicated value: 6 A
